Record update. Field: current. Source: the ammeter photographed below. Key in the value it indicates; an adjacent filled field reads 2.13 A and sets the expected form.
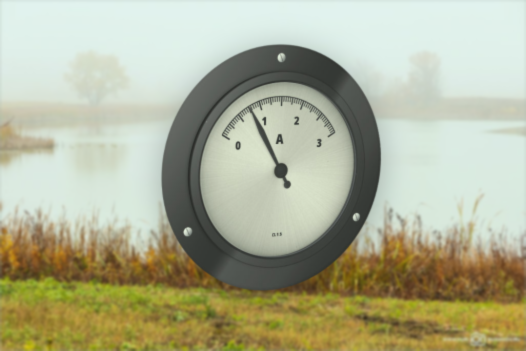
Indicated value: 0.75 A
